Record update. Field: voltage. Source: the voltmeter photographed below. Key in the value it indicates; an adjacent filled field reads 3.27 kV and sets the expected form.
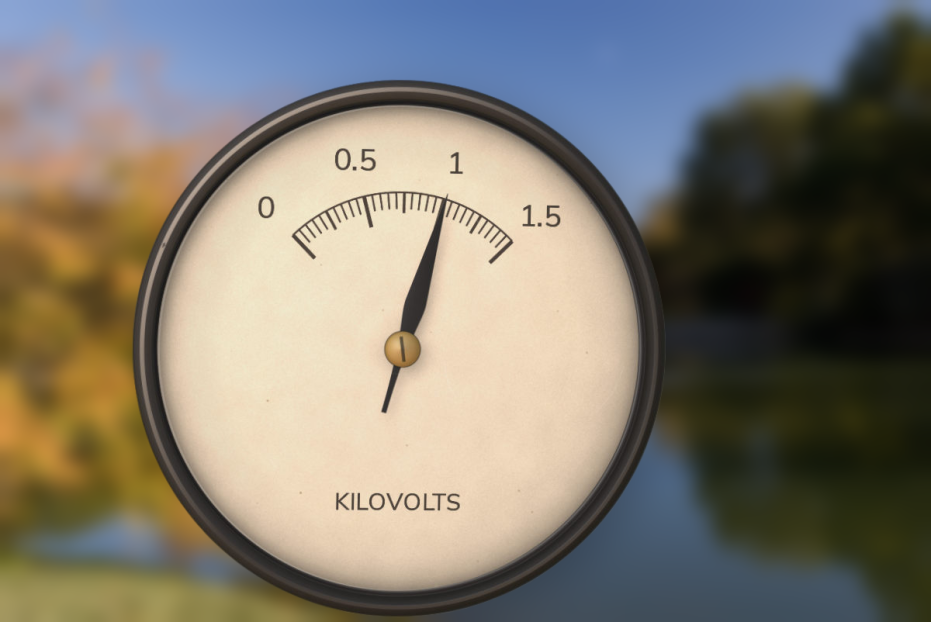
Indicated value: 1 kV
